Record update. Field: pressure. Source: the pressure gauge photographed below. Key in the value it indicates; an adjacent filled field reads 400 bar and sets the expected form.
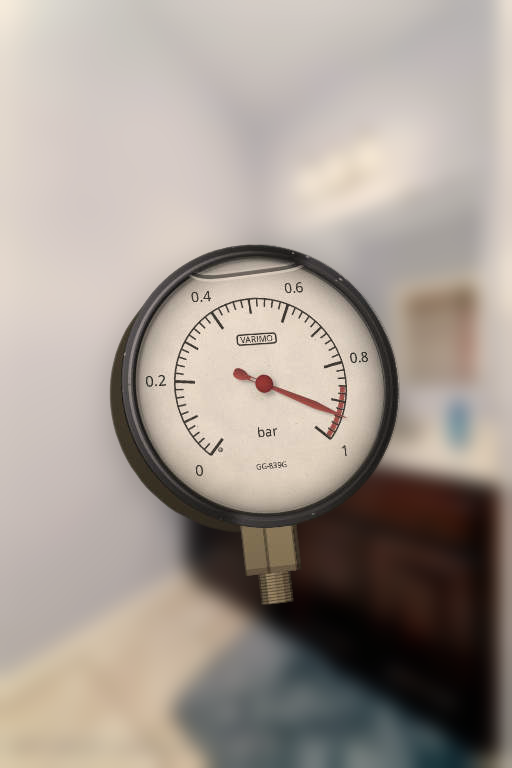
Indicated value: 0.94 bar
